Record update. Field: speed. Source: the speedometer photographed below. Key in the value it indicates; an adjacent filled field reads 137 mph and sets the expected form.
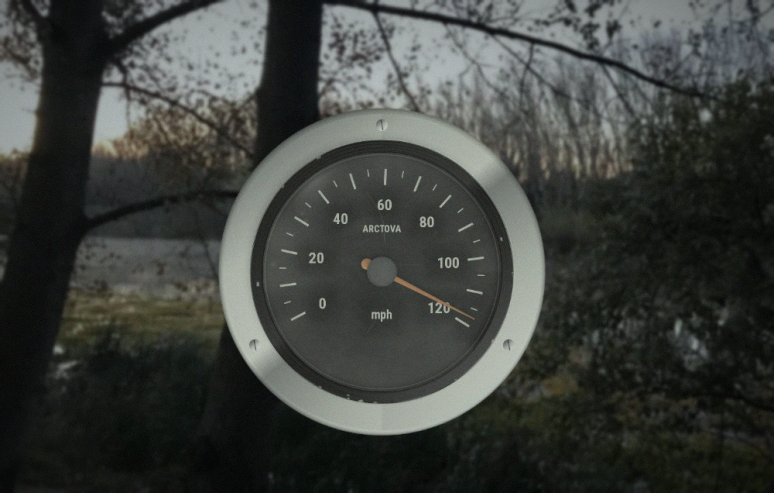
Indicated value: 117.5 mph
